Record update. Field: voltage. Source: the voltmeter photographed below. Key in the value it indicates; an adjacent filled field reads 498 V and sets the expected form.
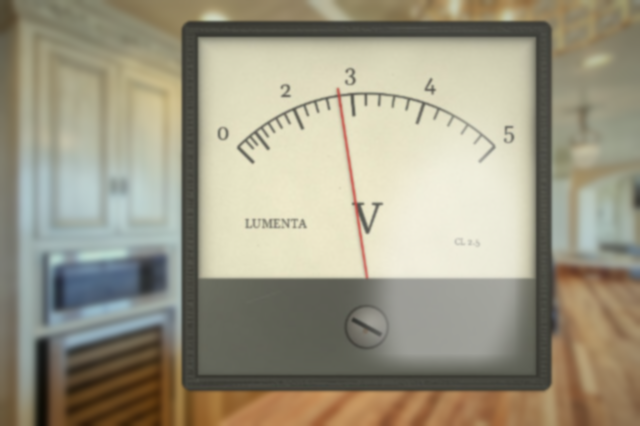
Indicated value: 2.8 V
